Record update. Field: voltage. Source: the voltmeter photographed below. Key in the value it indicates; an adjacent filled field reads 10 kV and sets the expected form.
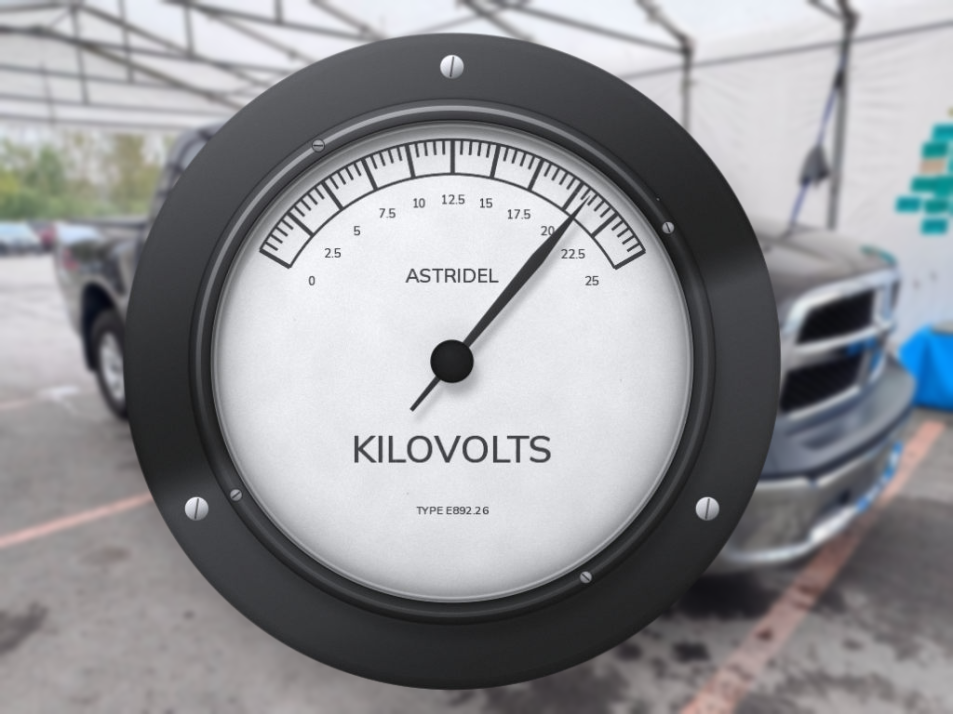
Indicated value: 20.75 kV
